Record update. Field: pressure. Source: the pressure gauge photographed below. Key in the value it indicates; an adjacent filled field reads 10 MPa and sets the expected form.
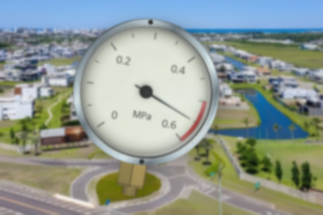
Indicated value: 0.55 MPa
